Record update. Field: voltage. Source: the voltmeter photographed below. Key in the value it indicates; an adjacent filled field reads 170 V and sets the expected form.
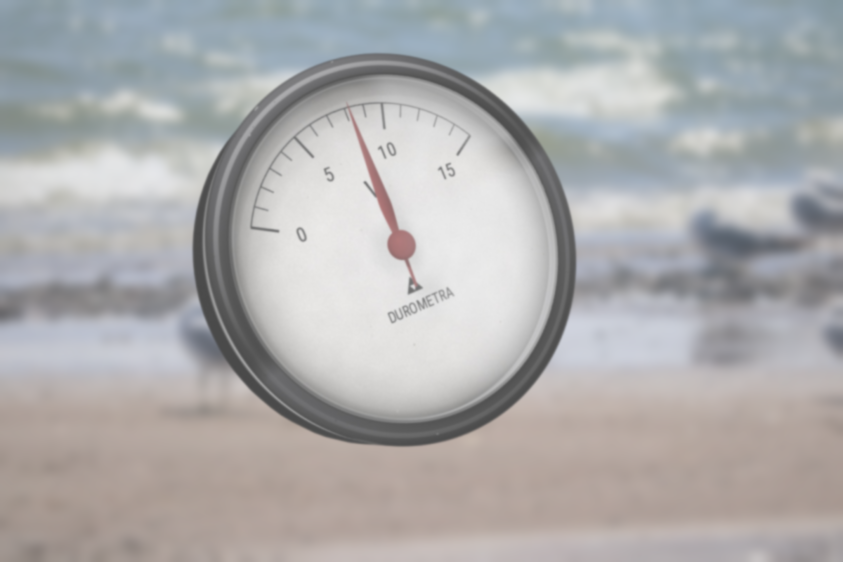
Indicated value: 8 V
